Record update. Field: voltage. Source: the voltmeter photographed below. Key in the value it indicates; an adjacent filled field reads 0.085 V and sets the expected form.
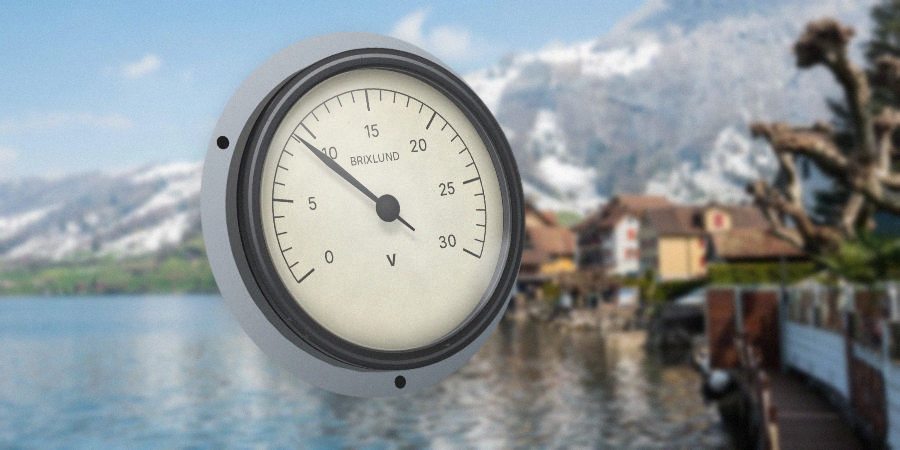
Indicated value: 9 V
